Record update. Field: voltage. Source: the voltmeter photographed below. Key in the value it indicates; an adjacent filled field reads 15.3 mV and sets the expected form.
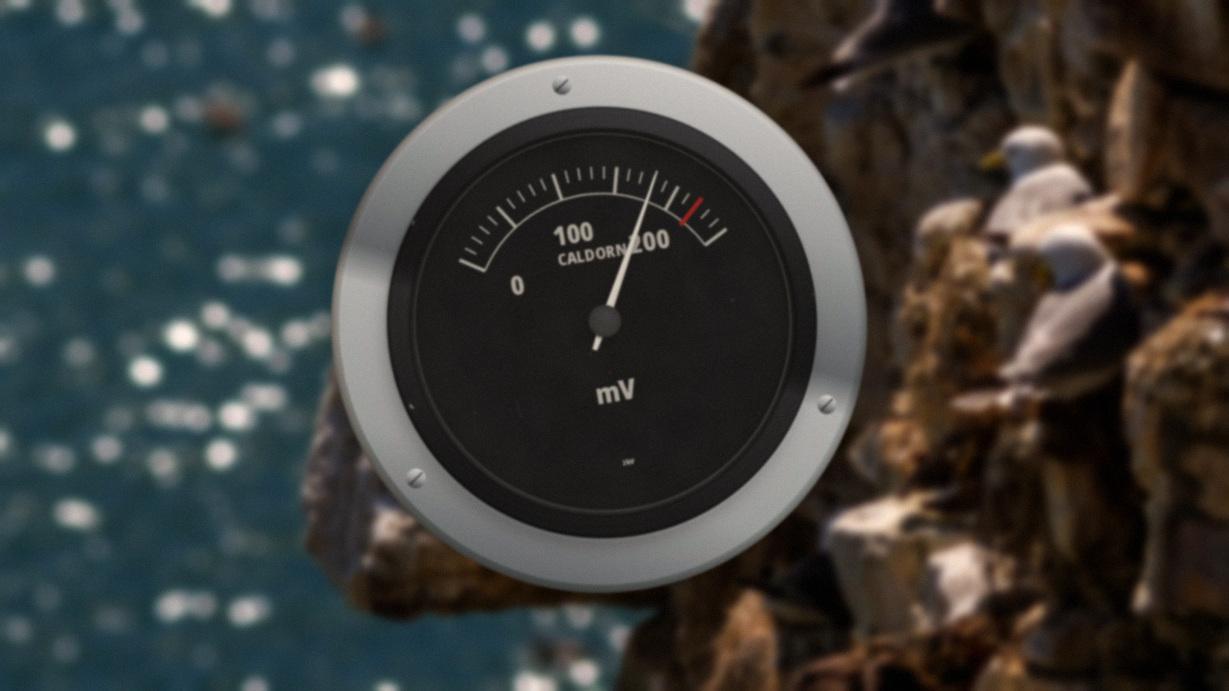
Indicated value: 180 mV
